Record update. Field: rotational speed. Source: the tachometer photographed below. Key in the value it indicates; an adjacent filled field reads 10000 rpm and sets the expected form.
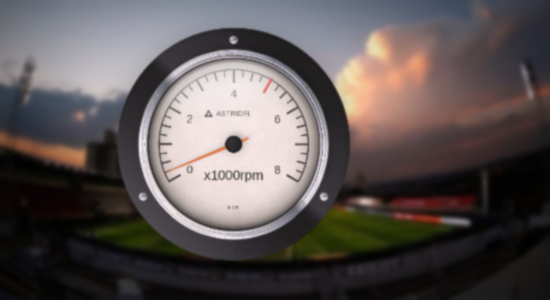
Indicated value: 250 rpm
